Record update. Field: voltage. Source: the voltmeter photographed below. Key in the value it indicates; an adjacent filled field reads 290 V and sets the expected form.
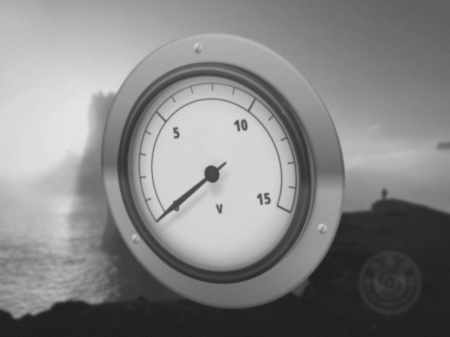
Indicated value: 0 V
